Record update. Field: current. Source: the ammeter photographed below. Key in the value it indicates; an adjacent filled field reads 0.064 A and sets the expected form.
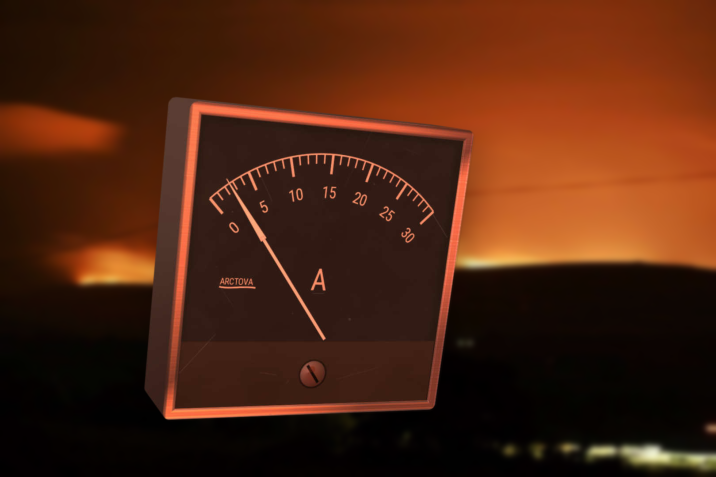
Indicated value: 2.5 A
